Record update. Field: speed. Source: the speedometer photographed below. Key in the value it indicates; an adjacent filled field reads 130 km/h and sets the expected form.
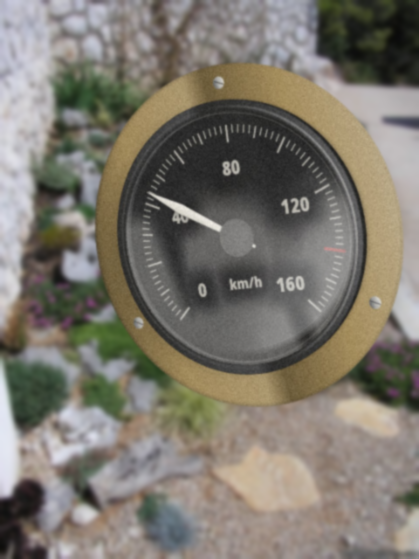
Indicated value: 44 km/h
